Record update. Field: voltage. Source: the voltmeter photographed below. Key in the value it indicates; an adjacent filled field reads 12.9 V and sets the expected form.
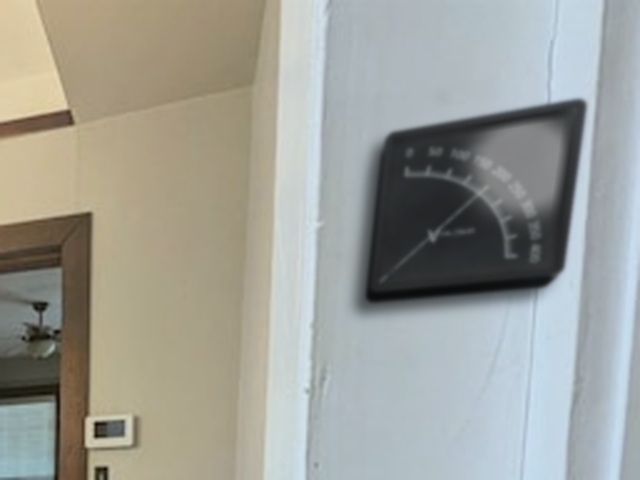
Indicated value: 200 V
